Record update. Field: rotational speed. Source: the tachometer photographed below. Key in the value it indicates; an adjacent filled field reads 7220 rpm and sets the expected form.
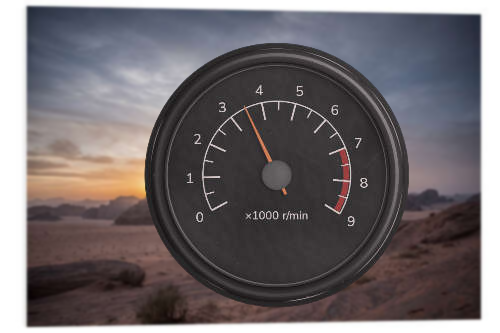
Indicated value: 3500 rpm
